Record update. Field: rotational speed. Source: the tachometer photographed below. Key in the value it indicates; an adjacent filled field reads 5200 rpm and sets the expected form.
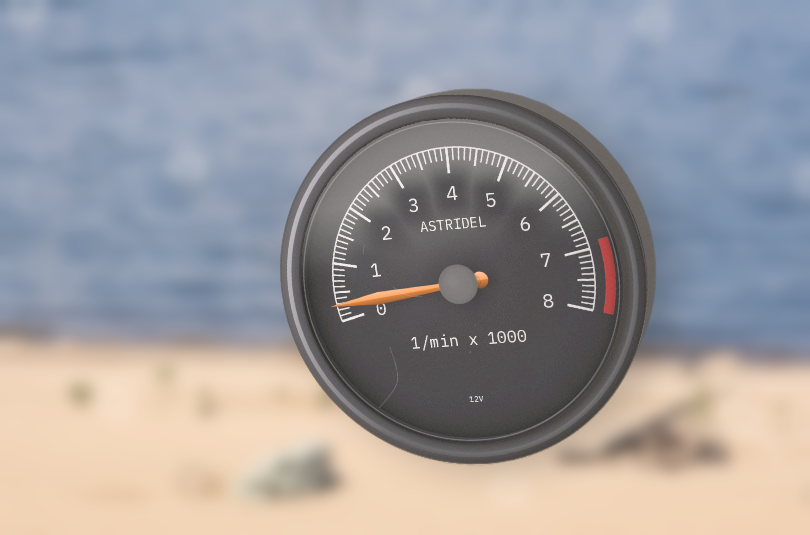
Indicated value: 300 rpm
